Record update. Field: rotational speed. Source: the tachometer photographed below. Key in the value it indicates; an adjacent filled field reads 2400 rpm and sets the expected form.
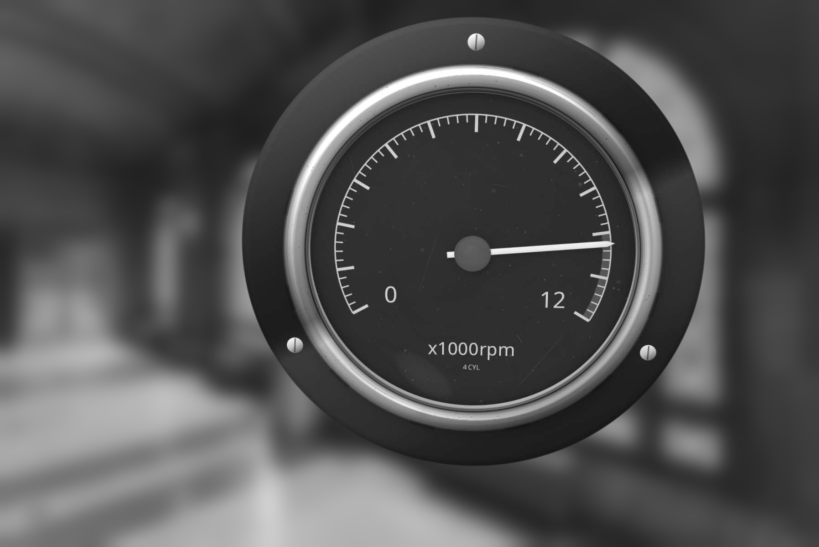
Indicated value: 10200 rpm
